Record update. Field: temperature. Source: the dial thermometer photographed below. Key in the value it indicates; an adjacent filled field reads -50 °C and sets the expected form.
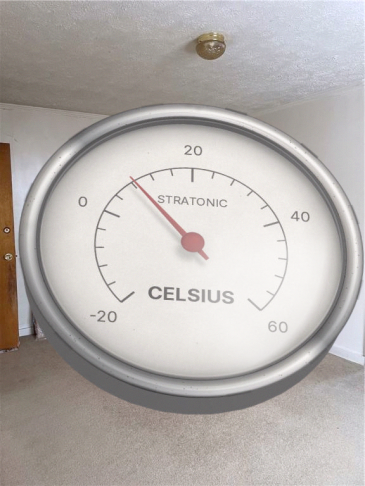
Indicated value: 8 °C
